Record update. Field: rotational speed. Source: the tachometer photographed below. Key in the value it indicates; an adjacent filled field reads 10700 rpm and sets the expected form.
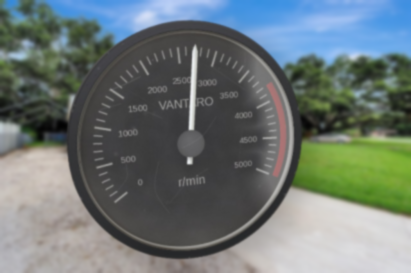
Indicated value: 2700 rpm
